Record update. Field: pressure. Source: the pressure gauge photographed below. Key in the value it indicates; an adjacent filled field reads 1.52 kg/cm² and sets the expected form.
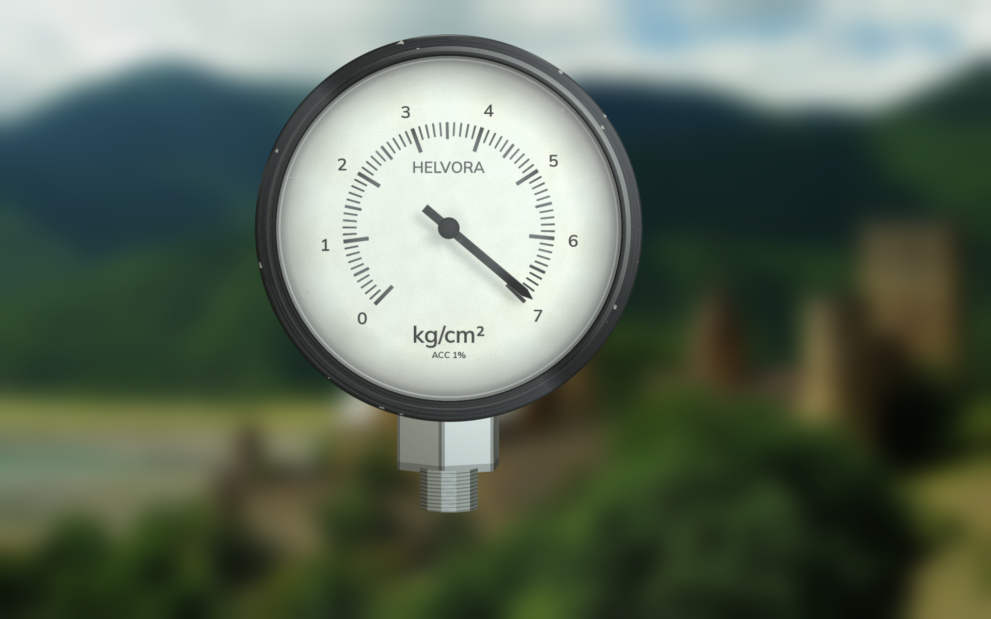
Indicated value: 6.9 kg/cm²
